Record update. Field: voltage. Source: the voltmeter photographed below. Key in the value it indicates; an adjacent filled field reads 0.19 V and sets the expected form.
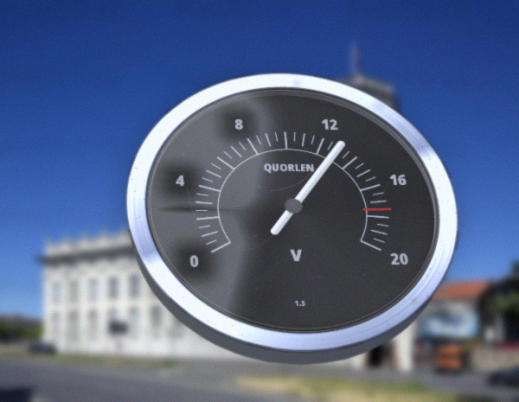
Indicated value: 13 V
